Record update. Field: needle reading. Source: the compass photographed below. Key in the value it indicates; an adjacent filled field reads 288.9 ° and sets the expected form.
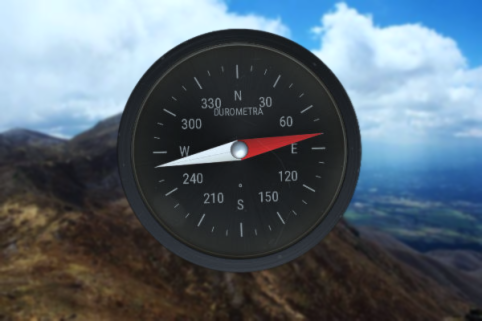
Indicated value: 80 °
